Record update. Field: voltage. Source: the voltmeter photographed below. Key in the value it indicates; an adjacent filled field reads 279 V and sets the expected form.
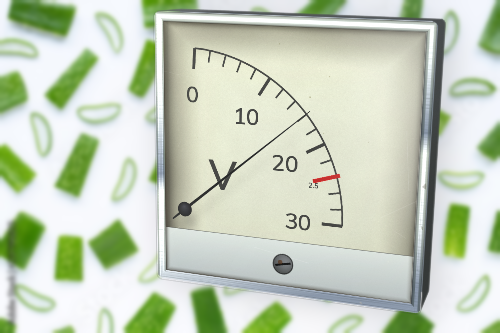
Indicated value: 16 V
